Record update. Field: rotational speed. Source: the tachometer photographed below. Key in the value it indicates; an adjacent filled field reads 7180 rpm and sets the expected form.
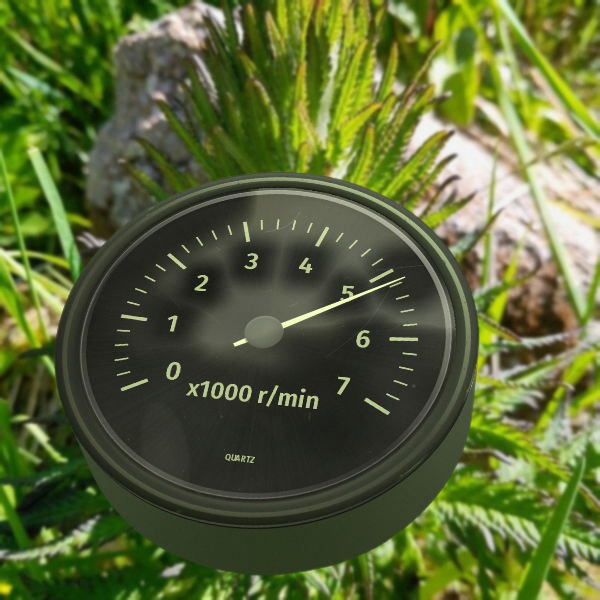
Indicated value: 5200 rpm
